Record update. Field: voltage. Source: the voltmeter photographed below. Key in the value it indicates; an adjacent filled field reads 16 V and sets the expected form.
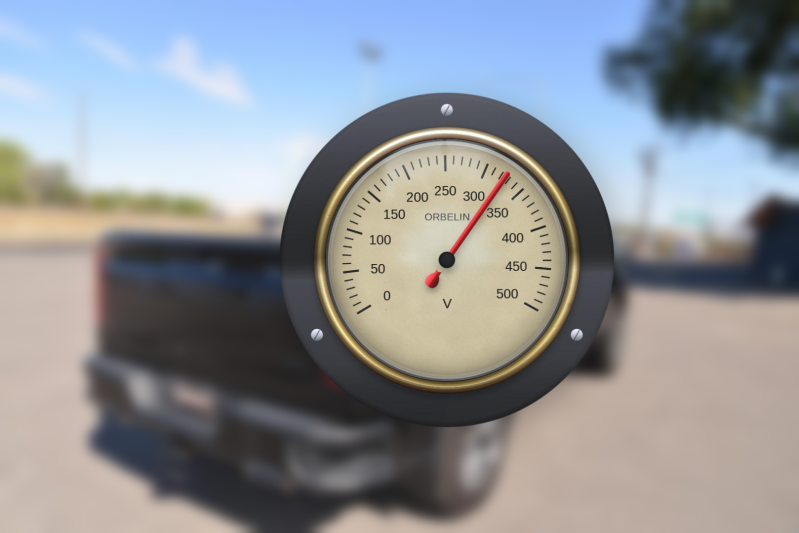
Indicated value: 325 V
